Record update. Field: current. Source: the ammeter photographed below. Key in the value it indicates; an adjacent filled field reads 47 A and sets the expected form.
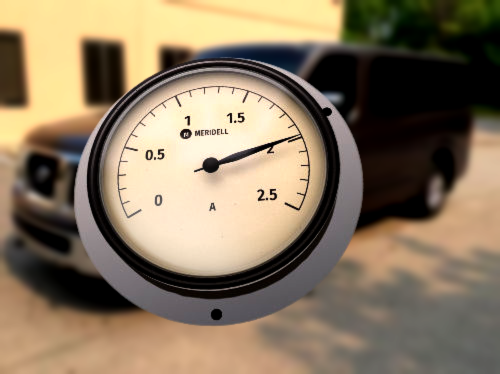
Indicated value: 2 A
